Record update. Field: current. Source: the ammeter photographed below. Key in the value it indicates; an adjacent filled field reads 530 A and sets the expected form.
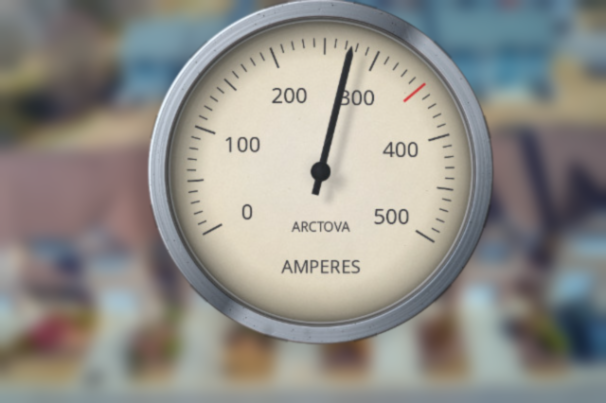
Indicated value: 275 A
